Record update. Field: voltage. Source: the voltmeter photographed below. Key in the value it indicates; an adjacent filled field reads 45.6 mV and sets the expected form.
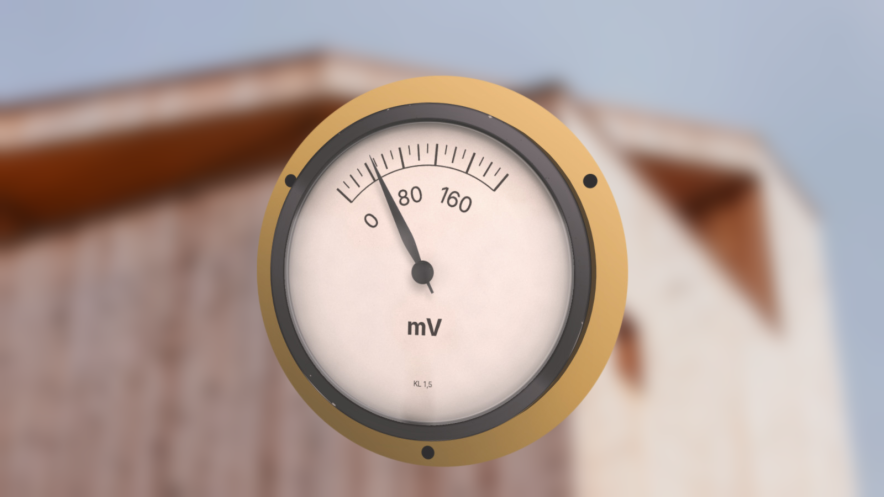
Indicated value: 50 mV
